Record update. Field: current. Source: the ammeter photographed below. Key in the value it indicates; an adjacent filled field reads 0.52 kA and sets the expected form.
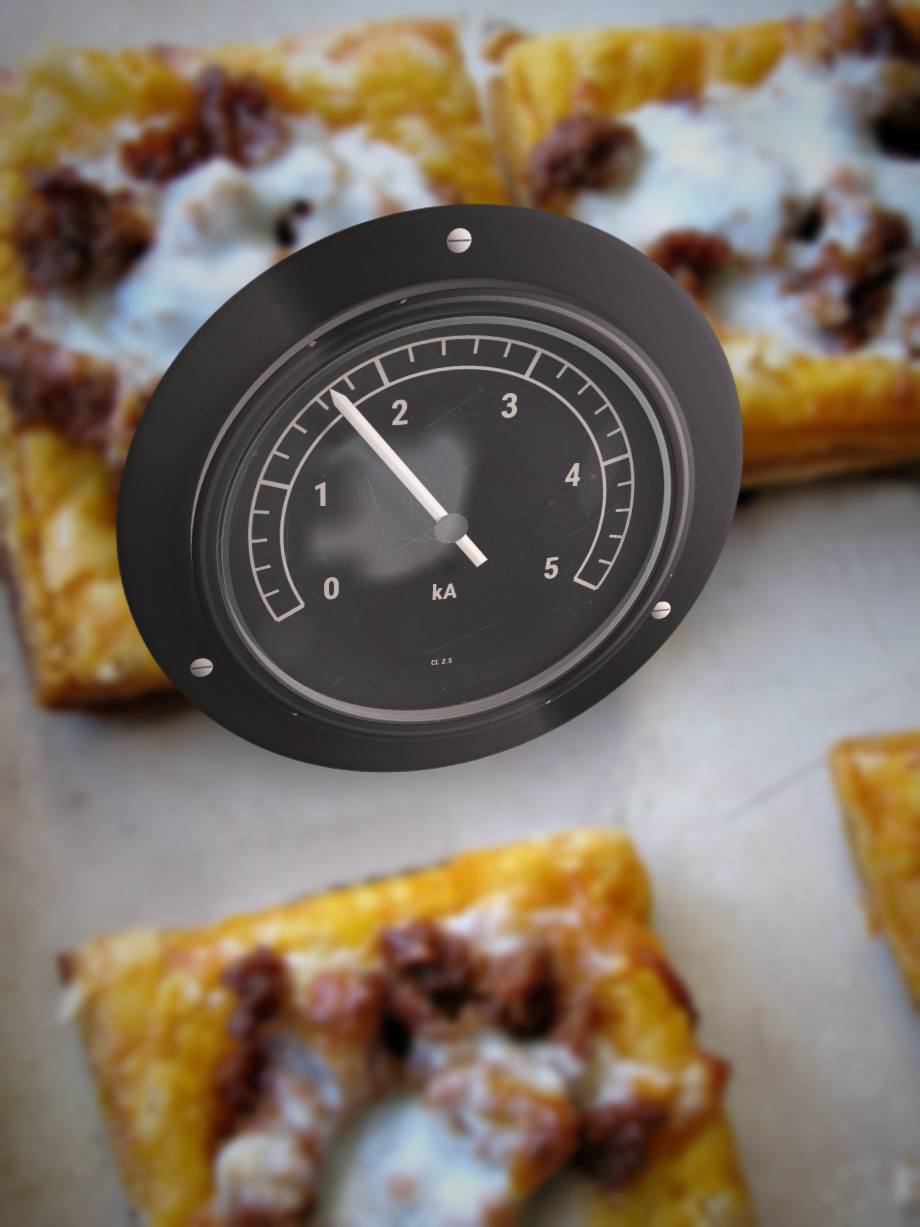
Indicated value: 1.7 kA
